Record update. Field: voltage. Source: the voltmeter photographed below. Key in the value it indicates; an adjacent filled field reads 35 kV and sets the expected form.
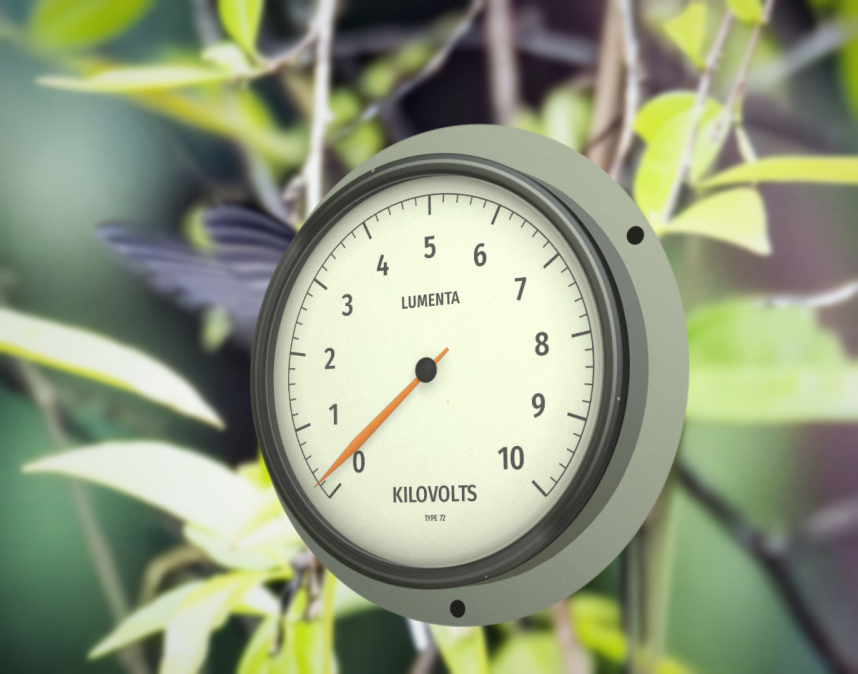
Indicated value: 0.2 kV
